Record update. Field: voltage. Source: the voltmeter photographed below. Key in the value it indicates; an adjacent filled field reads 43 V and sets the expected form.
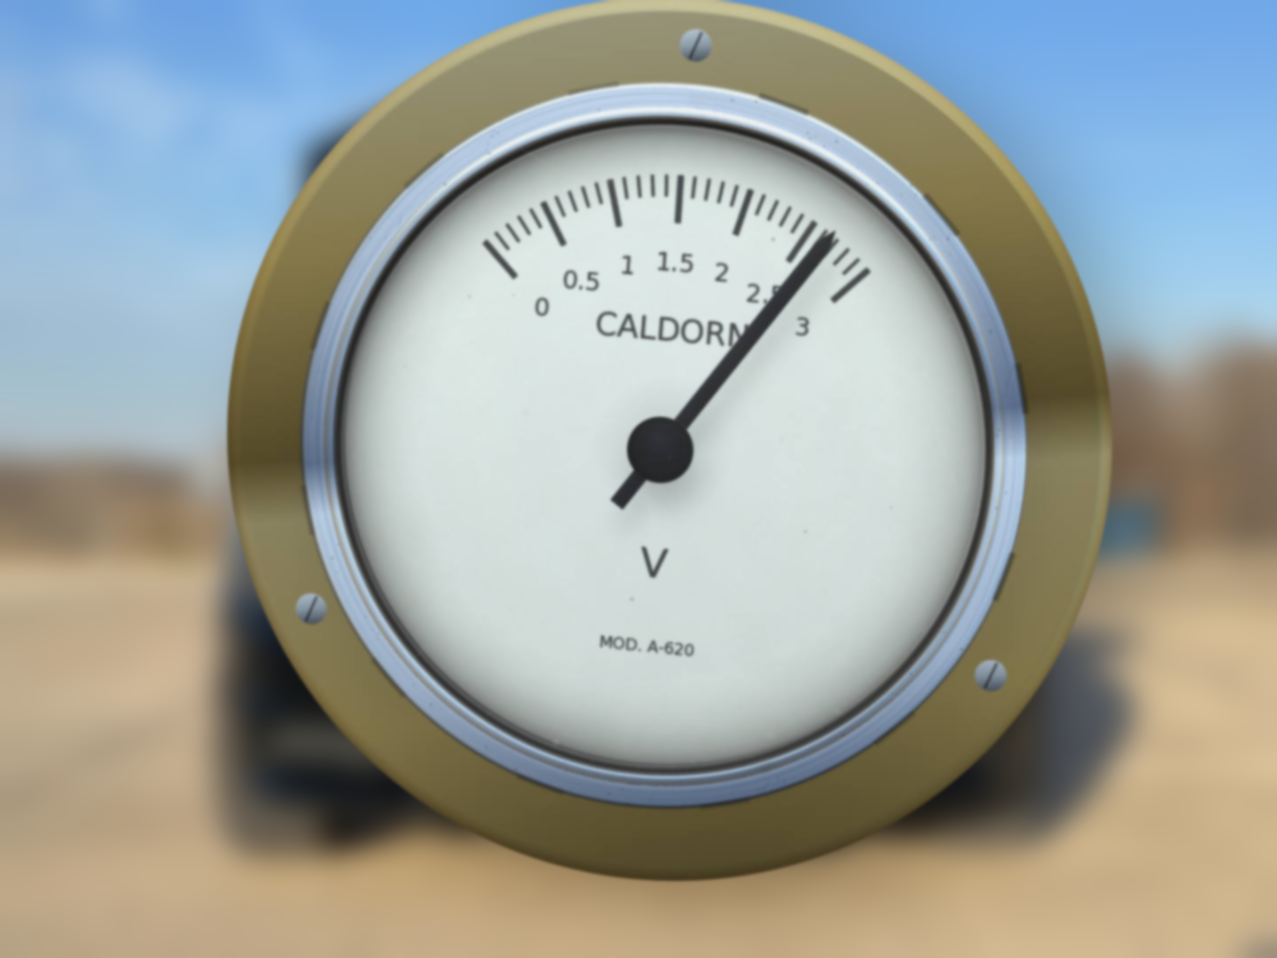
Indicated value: 2.65 V
